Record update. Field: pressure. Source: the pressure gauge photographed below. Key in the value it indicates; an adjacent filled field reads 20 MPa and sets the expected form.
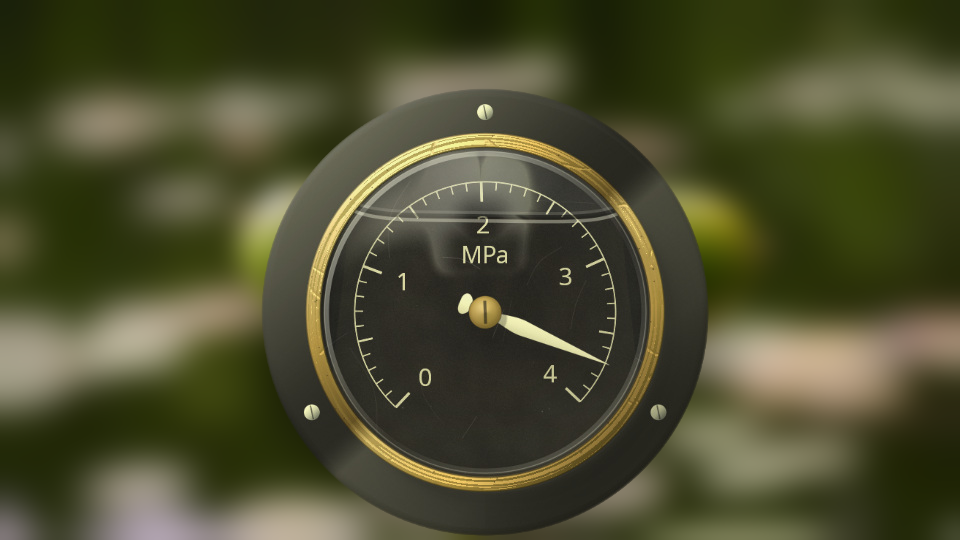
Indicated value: 3.7 MPa
